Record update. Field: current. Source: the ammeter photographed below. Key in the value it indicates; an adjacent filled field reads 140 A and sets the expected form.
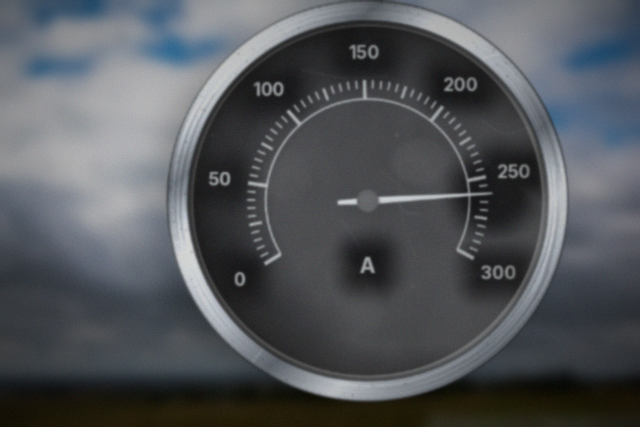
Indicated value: 260 A
